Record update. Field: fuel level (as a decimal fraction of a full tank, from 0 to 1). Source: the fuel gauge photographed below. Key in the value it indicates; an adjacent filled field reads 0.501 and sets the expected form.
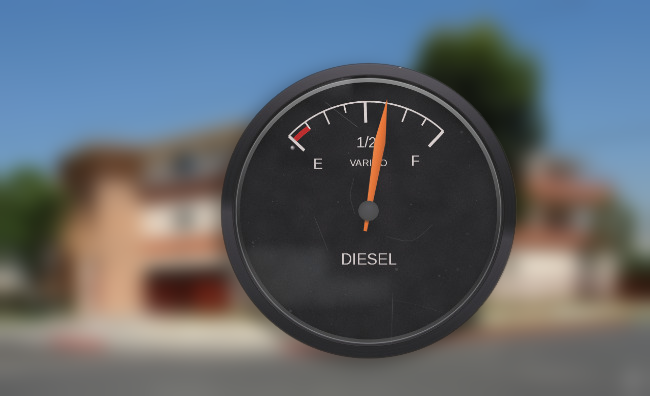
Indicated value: 0.625
